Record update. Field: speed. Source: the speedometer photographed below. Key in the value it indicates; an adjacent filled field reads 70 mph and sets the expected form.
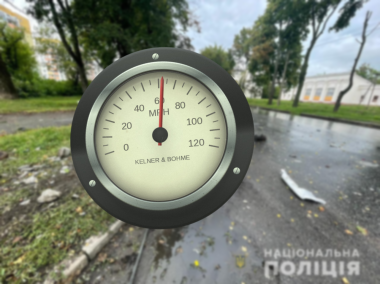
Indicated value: 62.5 mph
